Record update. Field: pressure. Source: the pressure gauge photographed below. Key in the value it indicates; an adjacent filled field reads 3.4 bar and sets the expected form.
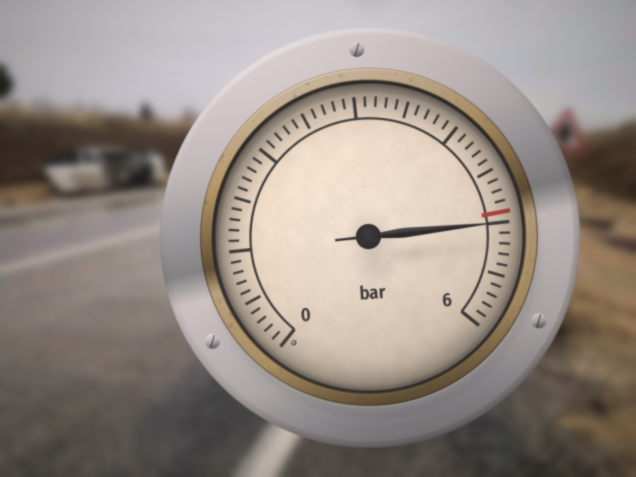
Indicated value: 5 bar
